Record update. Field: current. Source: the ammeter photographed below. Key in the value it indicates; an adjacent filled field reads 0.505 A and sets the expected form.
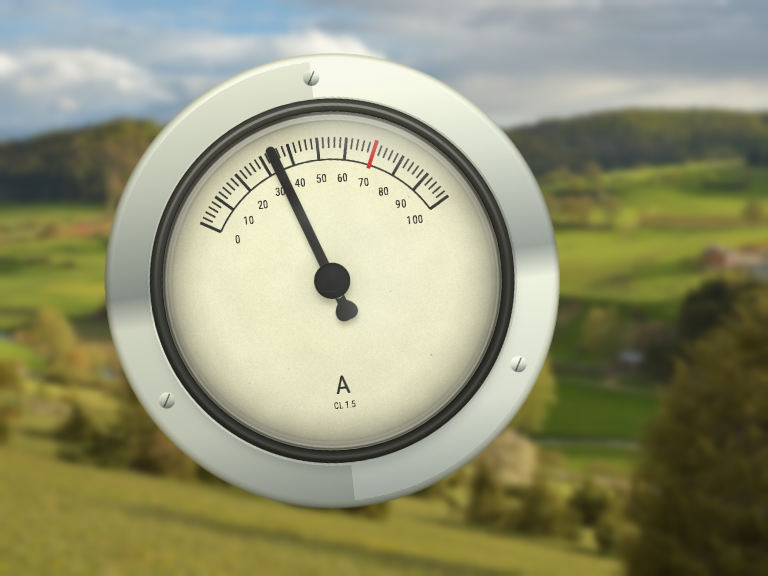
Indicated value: 34 A
